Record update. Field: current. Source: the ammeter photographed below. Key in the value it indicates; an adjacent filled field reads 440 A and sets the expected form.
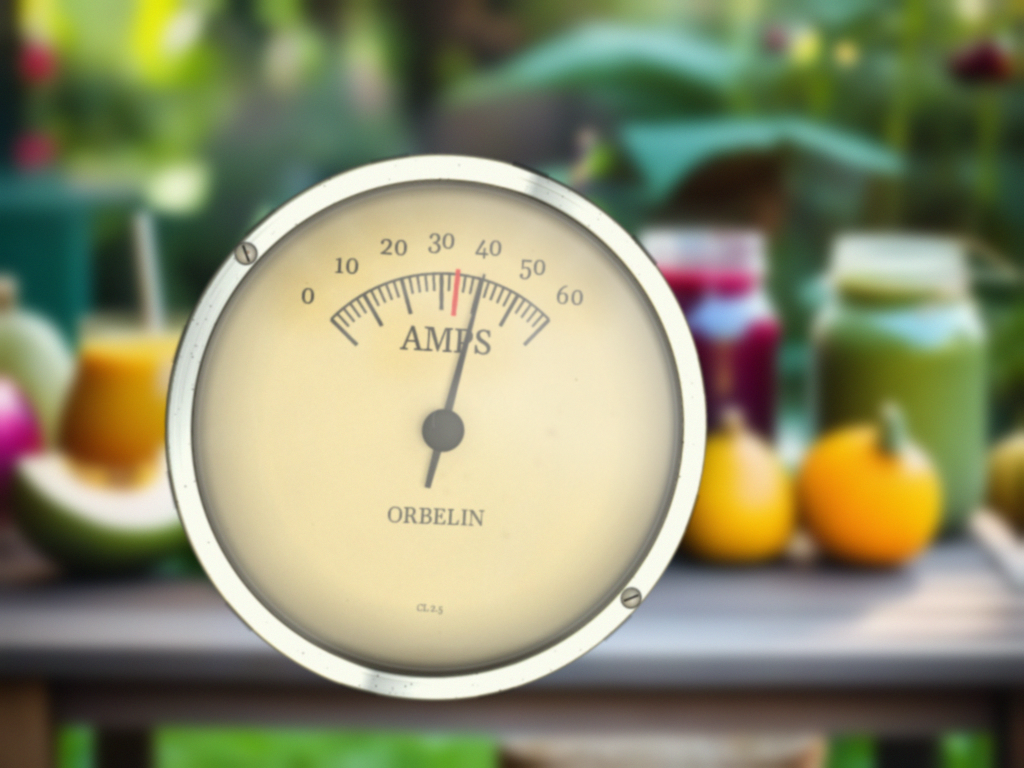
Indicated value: 40 A
